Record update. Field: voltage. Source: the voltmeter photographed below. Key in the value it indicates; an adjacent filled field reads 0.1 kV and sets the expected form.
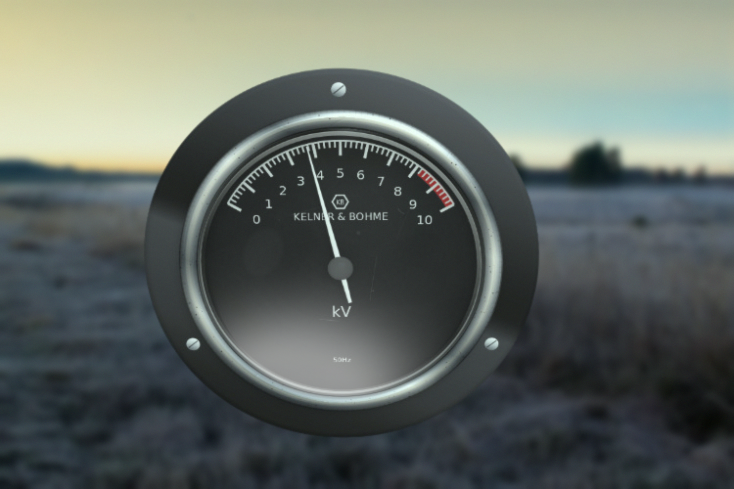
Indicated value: 3.8 kV
